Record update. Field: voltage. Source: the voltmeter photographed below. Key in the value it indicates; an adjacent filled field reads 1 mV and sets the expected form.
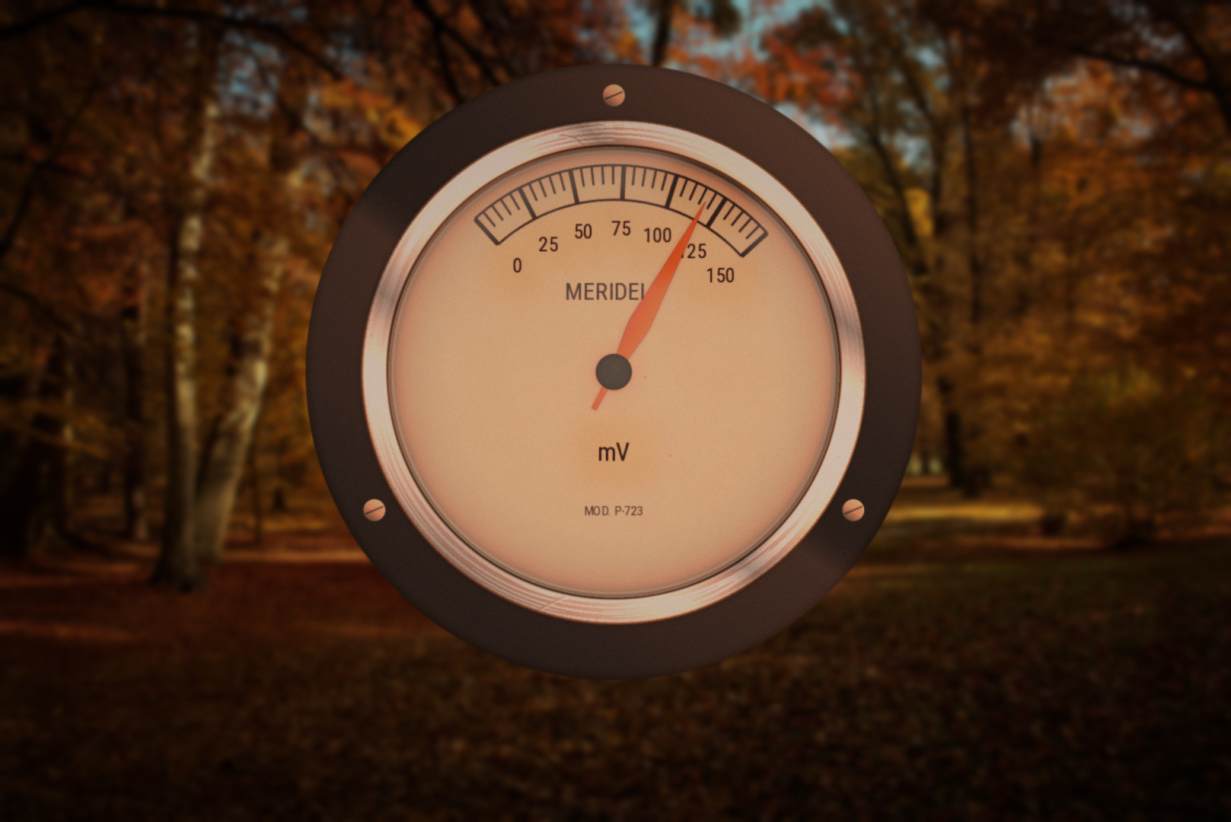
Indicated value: 117.5 mV
